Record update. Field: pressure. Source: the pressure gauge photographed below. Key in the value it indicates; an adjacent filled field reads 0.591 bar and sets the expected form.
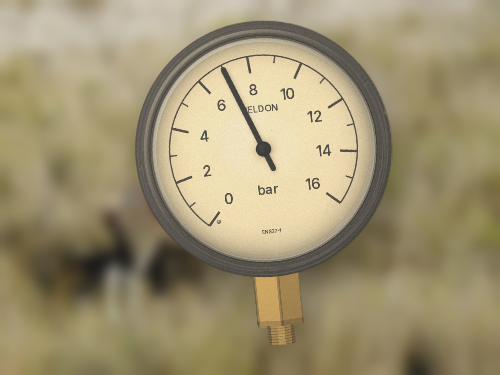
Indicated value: 7 bar
